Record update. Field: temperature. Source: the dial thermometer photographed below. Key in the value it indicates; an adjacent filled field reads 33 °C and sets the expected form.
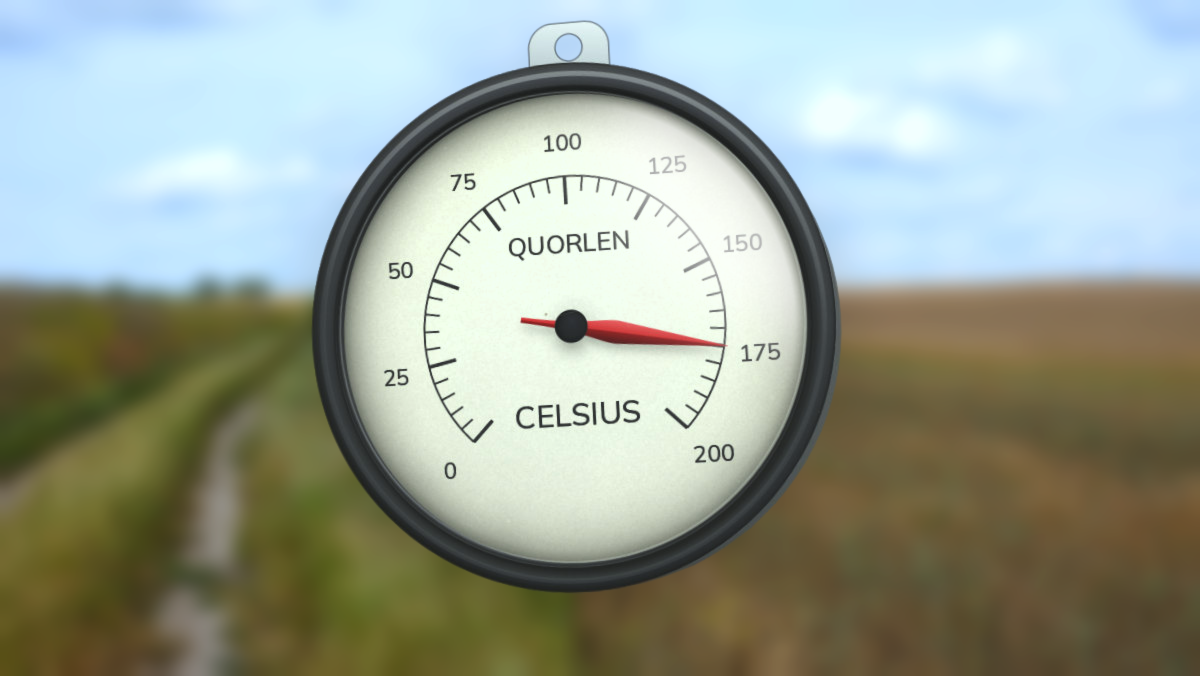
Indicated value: 175 °C
